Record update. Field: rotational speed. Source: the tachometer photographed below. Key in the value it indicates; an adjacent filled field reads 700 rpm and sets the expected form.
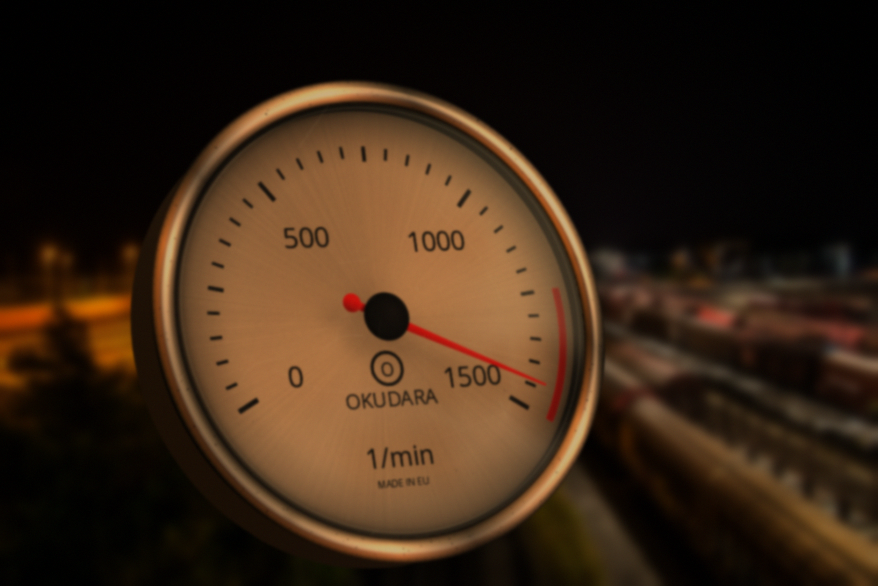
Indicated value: 1450 rpm
